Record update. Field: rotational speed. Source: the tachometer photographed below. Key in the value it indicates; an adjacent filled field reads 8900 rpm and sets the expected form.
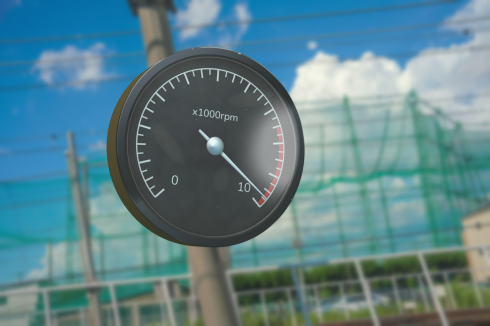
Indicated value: 9750 rpm
